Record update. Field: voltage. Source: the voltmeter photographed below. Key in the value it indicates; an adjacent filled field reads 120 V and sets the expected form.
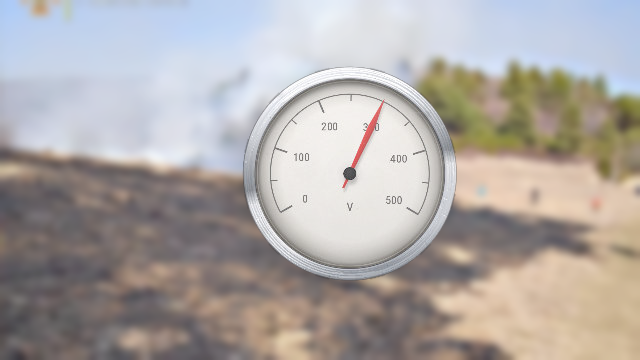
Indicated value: 300 V
